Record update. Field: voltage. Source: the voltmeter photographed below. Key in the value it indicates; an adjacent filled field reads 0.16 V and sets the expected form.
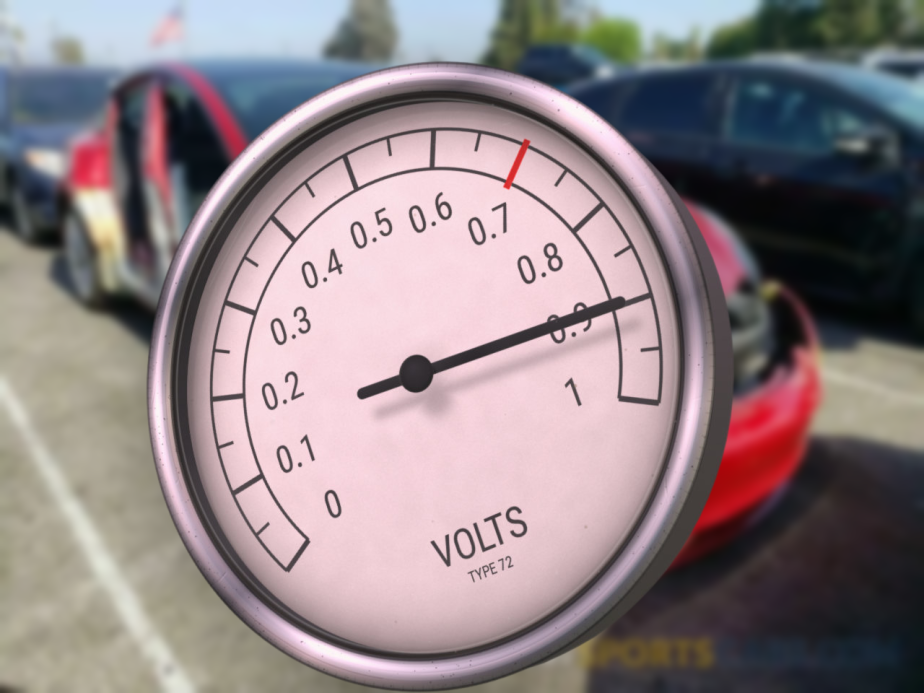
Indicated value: 0.9 V
